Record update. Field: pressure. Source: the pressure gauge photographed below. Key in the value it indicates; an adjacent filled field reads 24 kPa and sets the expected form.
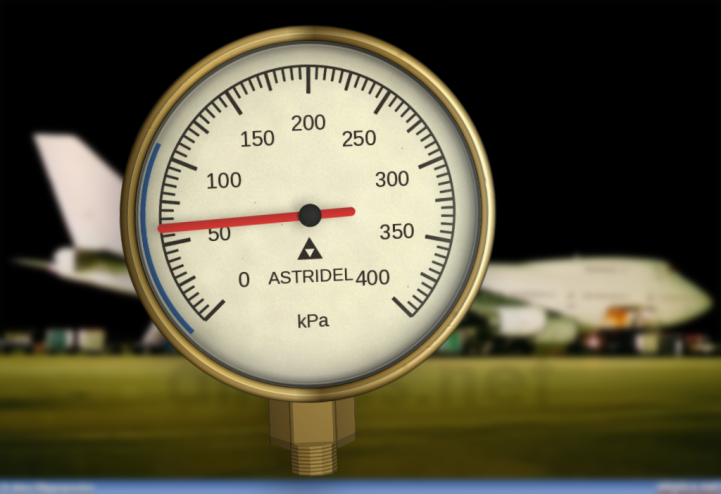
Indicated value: 60 kPa
